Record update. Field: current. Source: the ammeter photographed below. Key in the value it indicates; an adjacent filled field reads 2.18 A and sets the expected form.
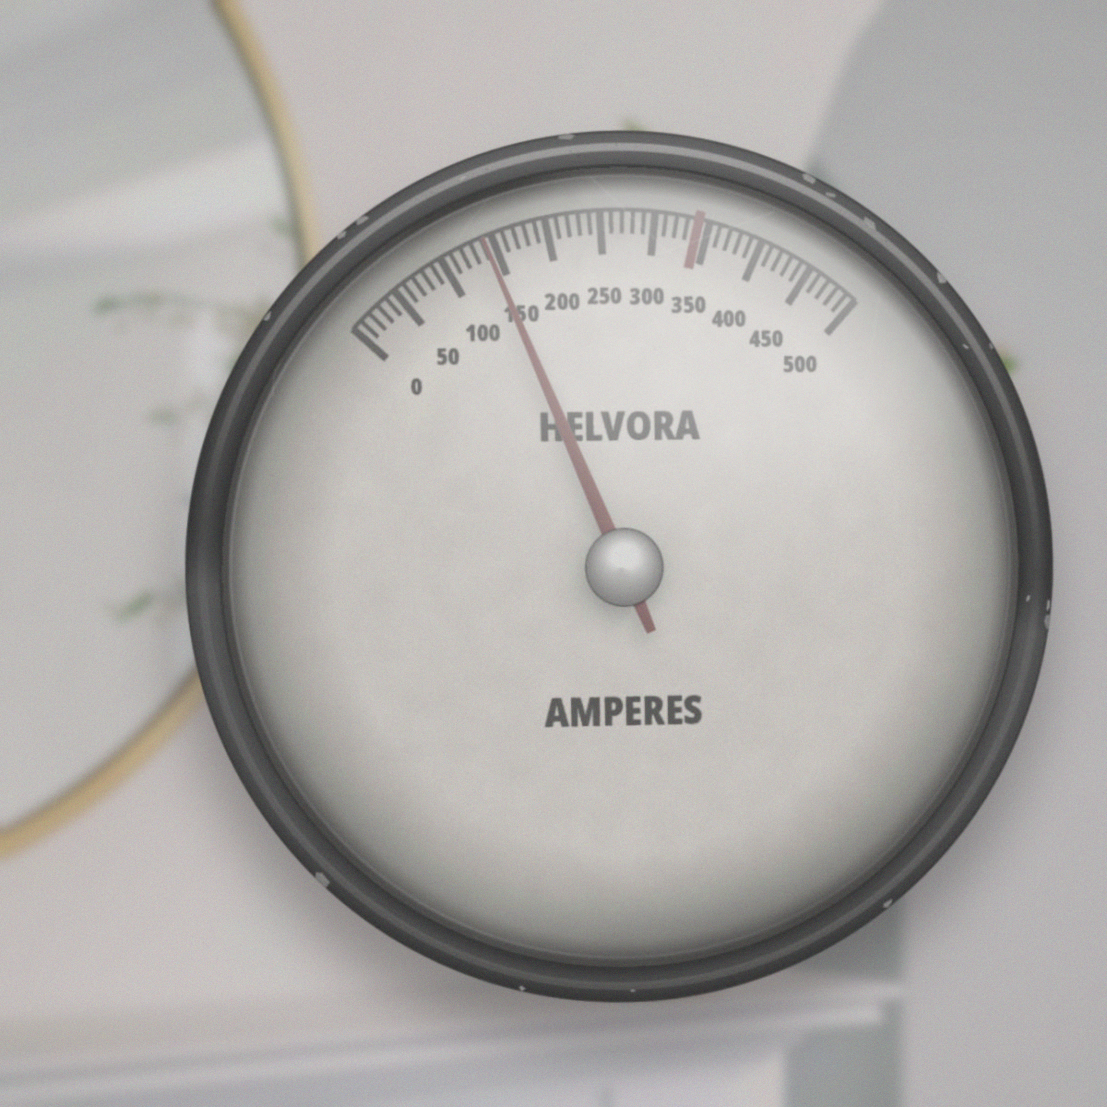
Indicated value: 140 A
